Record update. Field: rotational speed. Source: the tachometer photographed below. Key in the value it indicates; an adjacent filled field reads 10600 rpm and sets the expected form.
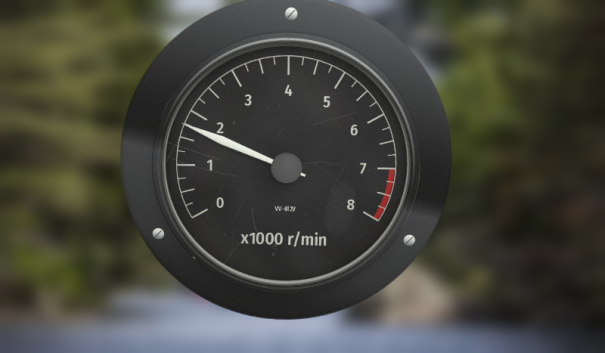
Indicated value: 1750 rpm
